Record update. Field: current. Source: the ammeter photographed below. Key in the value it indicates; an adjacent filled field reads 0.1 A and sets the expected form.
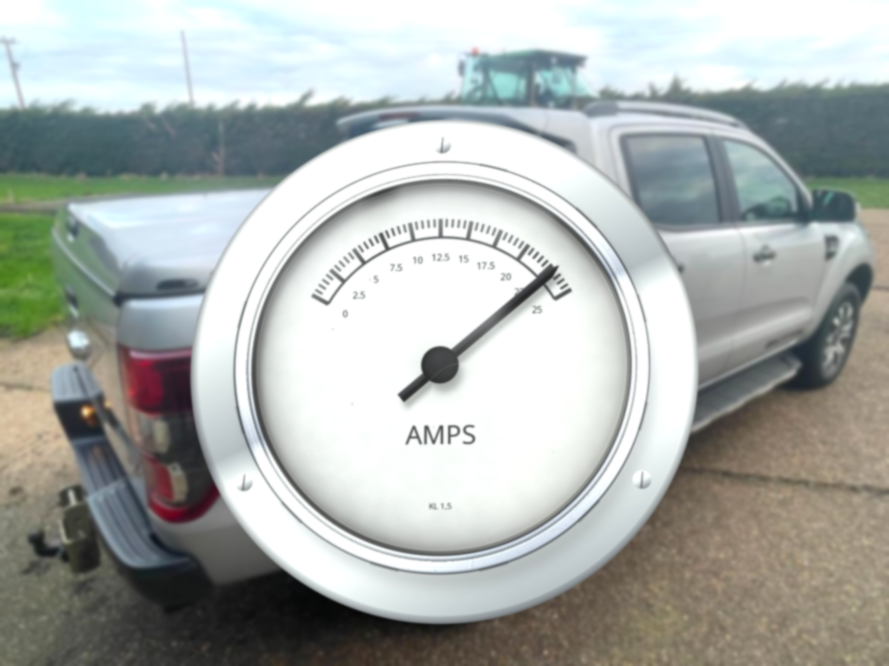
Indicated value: 23 A
